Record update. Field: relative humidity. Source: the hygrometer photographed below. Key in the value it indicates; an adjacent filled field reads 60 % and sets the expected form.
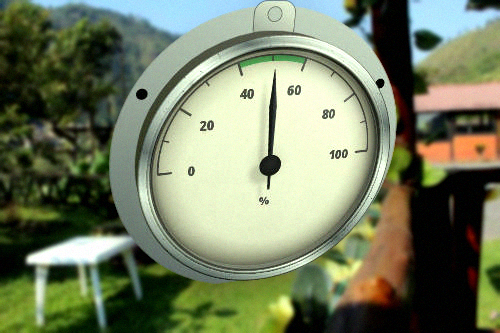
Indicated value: 50 %
